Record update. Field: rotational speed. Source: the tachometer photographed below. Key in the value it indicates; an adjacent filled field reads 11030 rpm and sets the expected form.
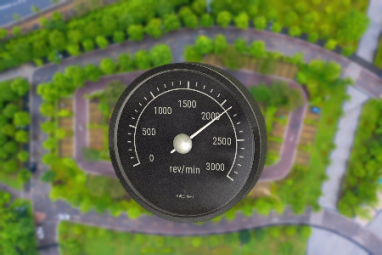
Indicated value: 2100 rpm
